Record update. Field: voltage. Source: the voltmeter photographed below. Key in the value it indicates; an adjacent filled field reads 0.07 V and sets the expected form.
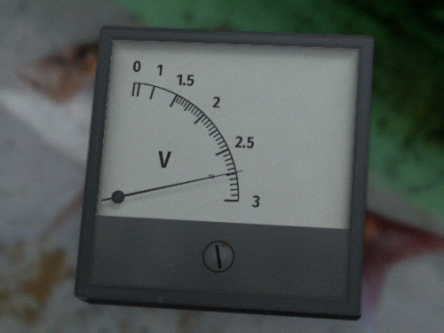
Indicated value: 2.75 V
